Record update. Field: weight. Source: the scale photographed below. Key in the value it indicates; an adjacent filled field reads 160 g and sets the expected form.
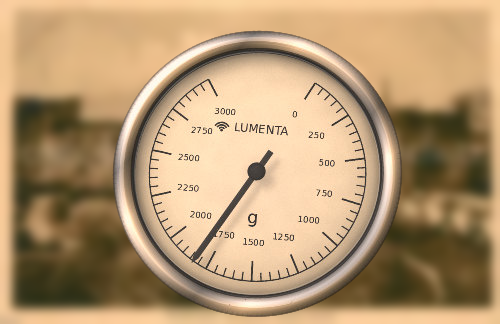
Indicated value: 1825 g
